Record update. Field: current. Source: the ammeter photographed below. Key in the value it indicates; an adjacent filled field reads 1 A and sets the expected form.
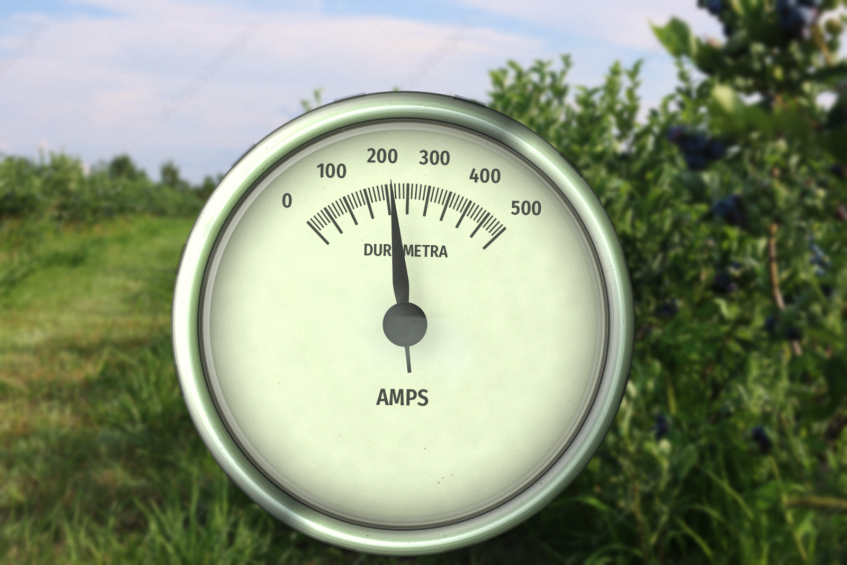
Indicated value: 210 A
